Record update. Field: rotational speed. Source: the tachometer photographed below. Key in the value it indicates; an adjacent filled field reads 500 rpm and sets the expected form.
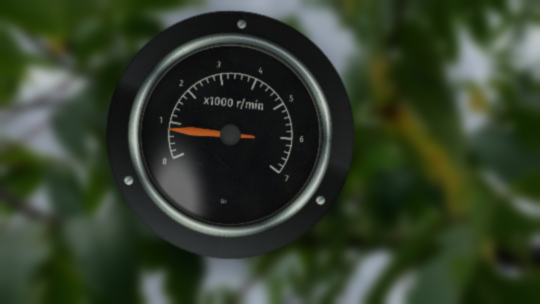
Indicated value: 800 rpm
